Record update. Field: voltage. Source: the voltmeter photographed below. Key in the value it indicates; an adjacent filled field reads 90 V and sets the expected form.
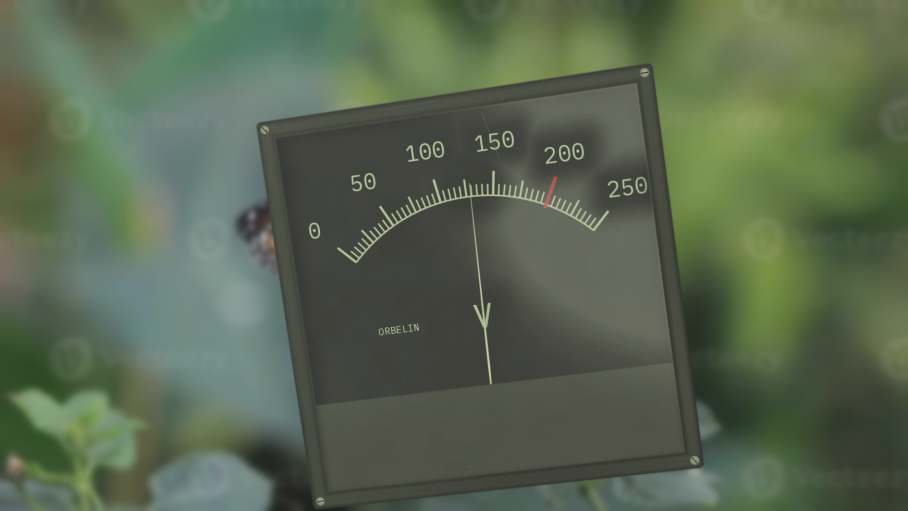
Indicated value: 130 V
